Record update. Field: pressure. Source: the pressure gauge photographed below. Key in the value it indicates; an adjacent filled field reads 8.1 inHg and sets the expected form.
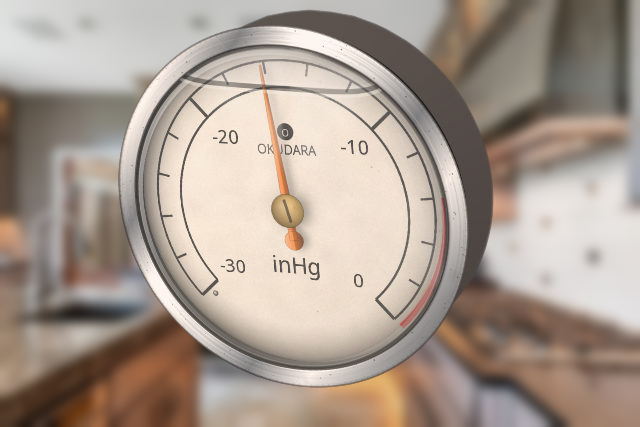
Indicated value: -16 inHg
